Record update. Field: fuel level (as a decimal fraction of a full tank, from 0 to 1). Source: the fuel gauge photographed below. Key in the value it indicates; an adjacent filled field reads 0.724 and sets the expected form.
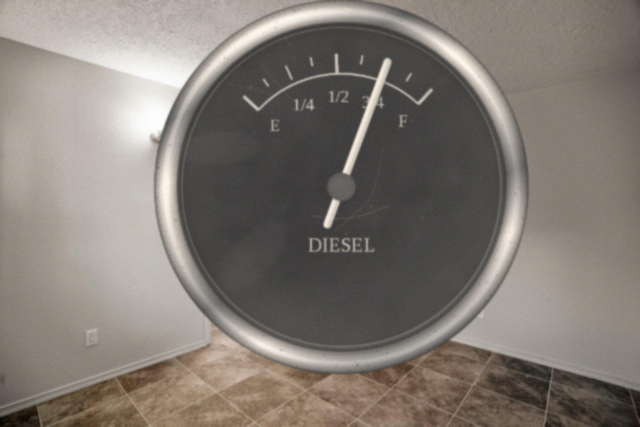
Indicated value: 0.75
